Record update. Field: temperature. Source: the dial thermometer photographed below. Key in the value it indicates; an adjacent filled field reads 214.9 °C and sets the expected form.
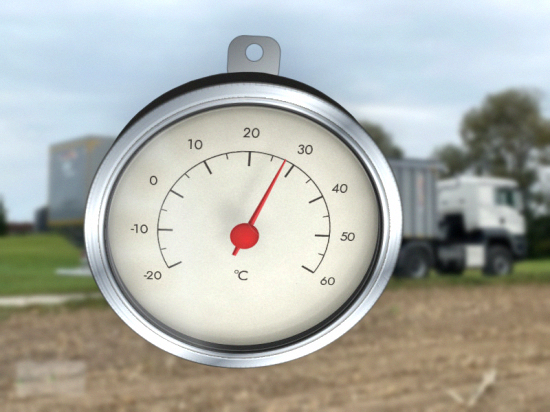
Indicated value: 27.5 °C
